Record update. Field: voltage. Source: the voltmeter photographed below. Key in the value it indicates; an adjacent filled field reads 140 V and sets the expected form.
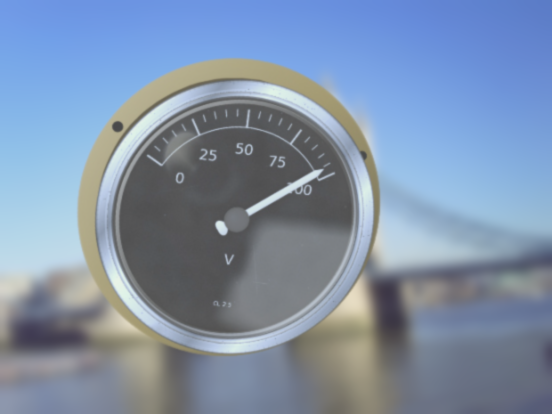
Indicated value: 95 V
